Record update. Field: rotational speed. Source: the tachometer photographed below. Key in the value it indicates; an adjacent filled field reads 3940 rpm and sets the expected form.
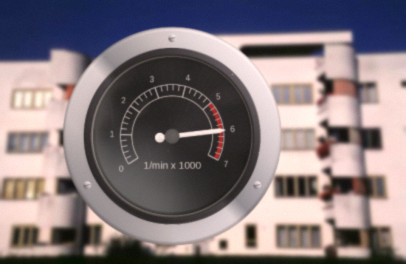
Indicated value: 6000 rpm
